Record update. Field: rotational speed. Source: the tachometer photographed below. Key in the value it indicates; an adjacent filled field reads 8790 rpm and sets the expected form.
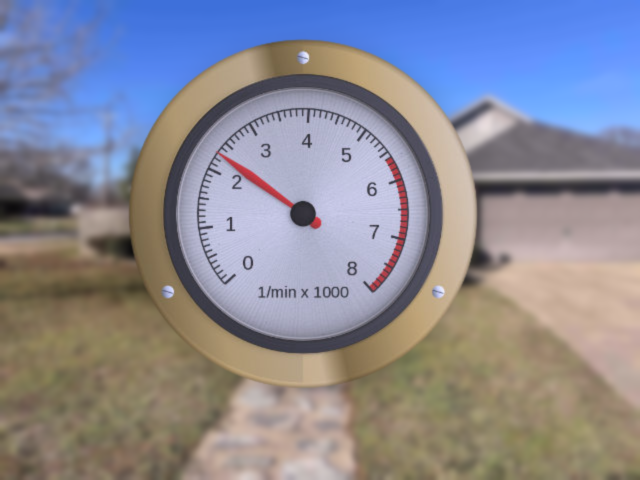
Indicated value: 2300 rpm
